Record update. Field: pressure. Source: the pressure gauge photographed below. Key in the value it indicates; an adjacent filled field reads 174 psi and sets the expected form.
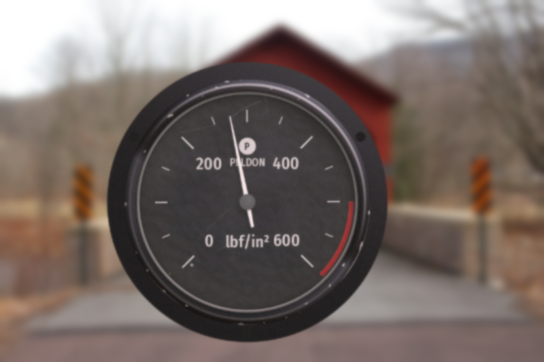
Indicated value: 275 psi
